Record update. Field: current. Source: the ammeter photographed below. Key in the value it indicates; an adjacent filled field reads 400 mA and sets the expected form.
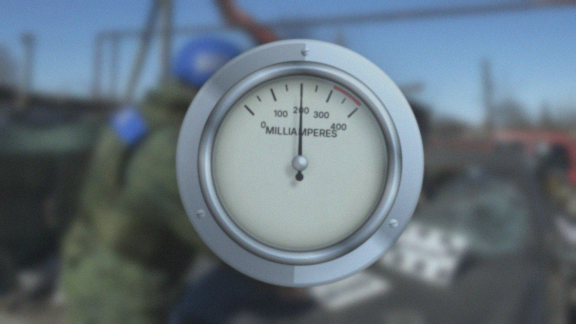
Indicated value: 200 mA
